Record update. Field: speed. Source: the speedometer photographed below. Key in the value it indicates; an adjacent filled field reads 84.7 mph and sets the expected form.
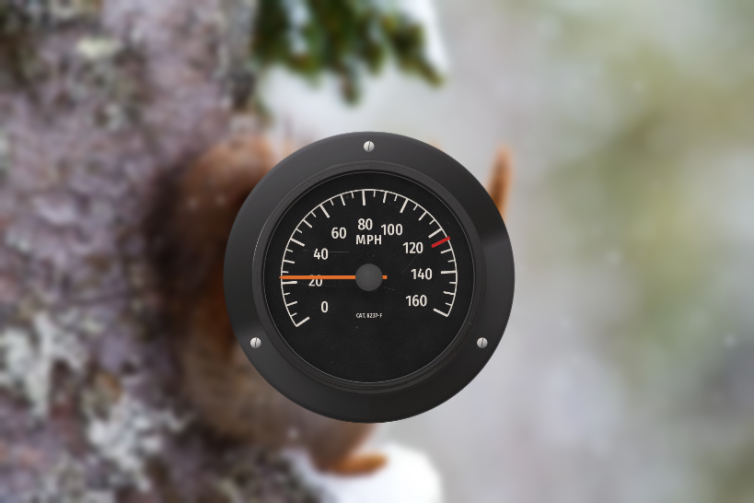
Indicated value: 22.5 mph
